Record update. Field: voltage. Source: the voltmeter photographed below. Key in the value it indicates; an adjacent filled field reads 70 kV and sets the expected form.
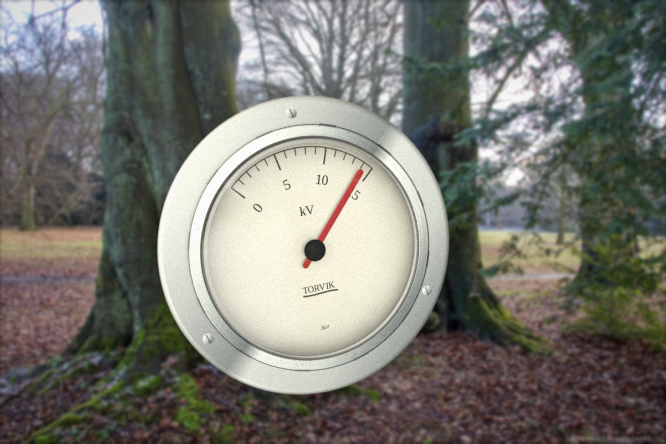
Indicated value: 14 kV
